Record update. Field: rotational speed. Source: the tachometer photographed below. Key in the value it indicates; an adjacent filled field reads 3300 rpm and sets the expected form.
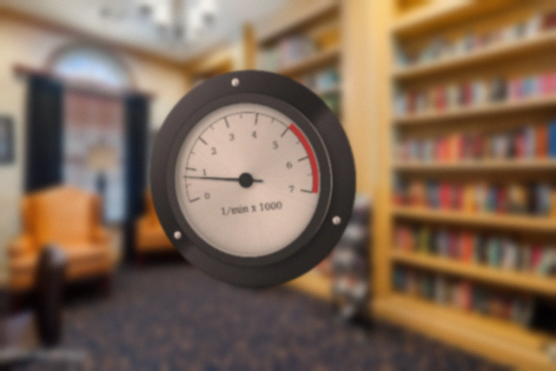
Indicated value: 750 rpm
